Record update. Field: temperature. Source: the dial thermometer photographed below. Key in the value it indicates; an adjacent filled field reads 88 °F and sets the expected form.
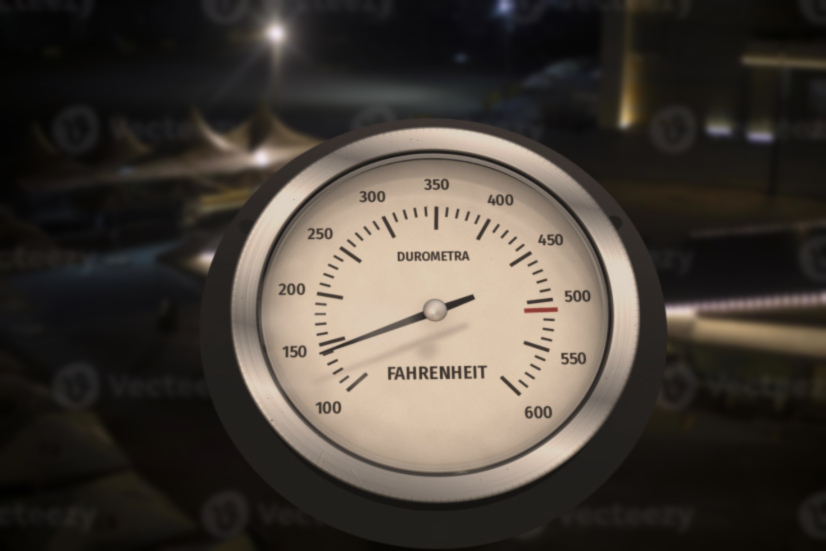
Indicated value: 140 °F
